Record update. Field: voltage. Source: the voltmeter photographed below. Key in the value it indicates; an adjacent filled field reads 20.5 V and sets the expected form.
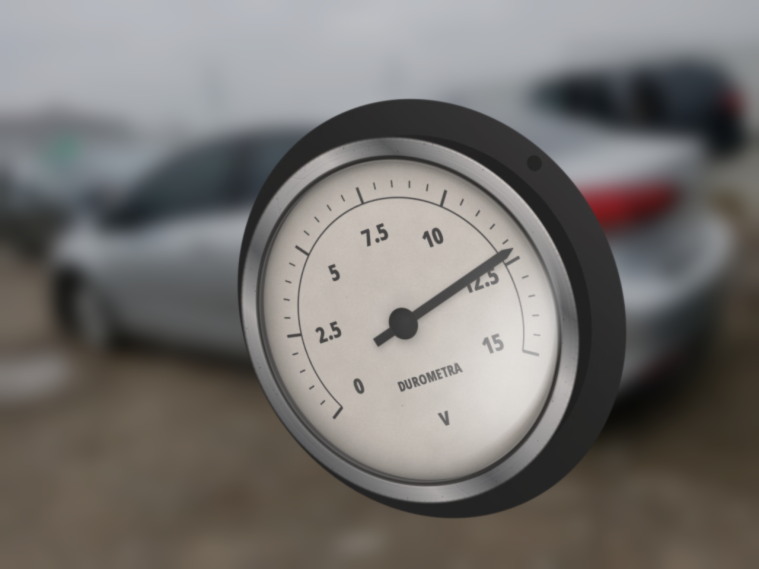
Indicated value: 12.25 V
